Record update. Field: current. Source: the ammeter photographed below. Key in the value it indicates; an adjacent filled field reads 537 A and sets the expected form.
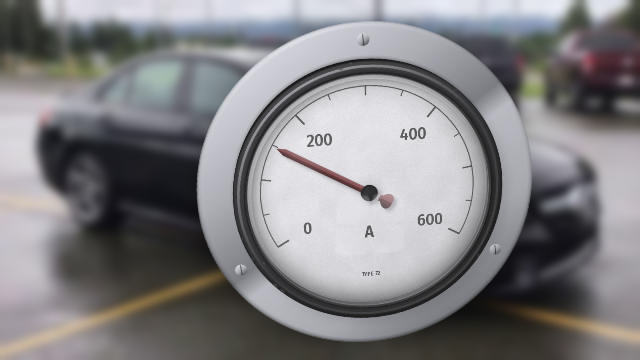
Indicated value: 150 A
